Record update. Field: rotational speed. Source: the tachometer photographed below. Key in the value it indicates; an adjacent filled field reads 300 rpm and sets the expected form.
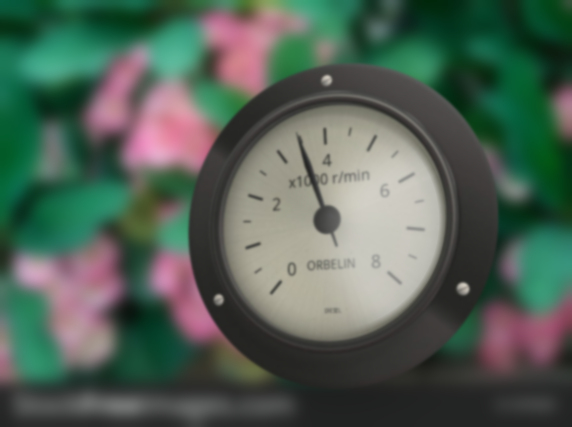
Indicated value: 3500 rpm
